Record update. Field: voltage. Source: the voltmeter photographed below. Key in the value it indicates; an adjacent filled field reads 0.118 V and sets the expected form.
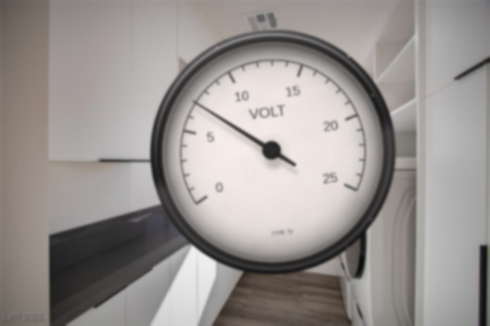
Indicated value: 7 V
